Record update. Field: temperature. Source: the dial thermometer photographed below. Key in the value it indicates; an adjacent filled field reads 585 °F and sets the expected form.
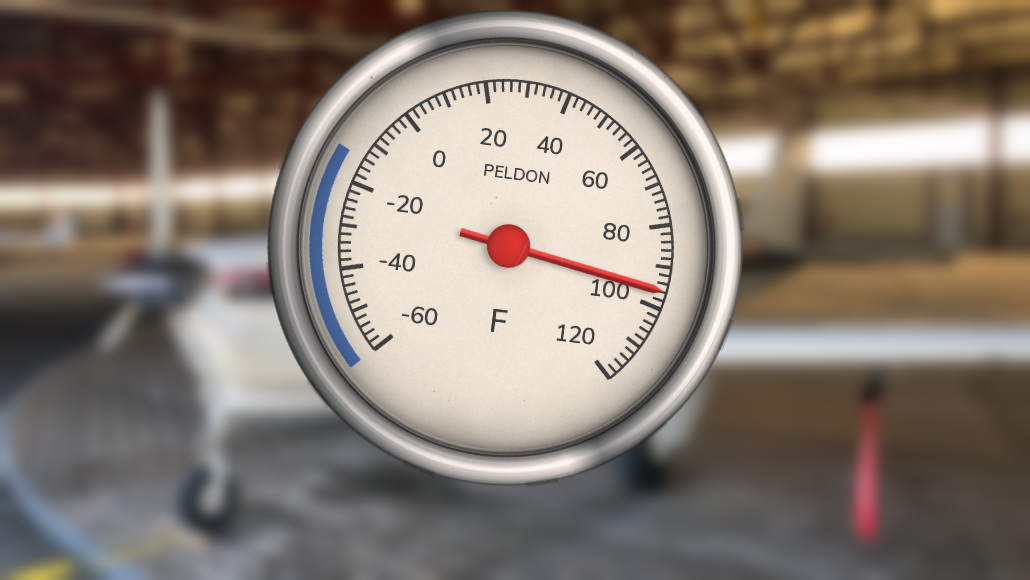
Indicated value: 96 °F
